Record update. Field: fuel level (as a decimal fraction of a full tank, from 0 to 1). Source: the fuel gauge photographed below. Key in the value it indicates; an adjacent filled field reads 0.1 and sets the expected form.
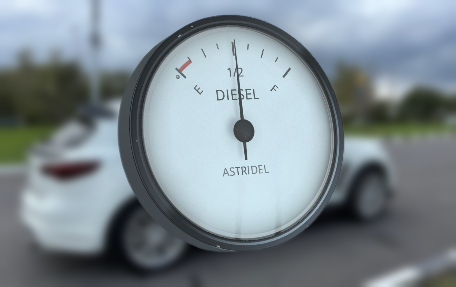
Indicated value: 0.5
